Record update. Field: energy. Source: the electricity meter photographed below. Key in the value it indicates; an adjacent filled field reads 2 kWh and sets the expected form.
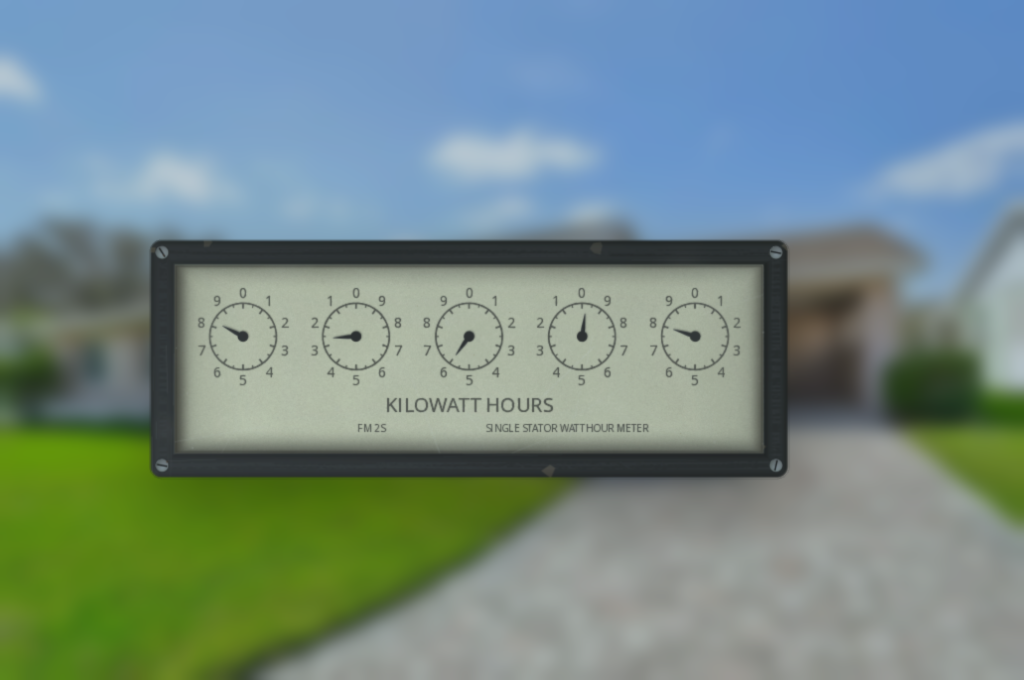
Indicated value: 82598 kWh
